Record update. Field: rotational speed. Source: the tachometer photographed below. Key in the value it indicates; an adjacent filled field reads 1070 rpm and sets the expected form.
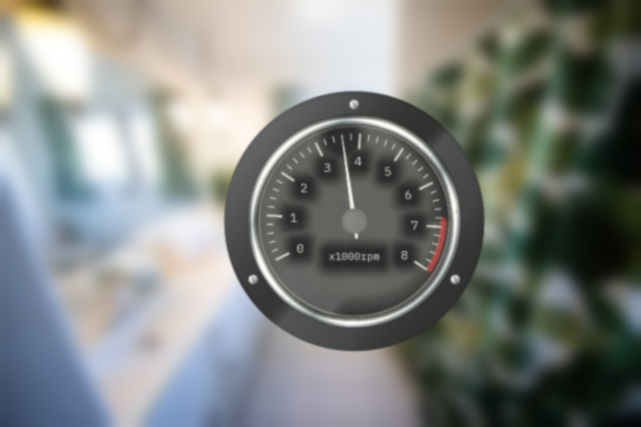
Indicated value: 3600 rpm
